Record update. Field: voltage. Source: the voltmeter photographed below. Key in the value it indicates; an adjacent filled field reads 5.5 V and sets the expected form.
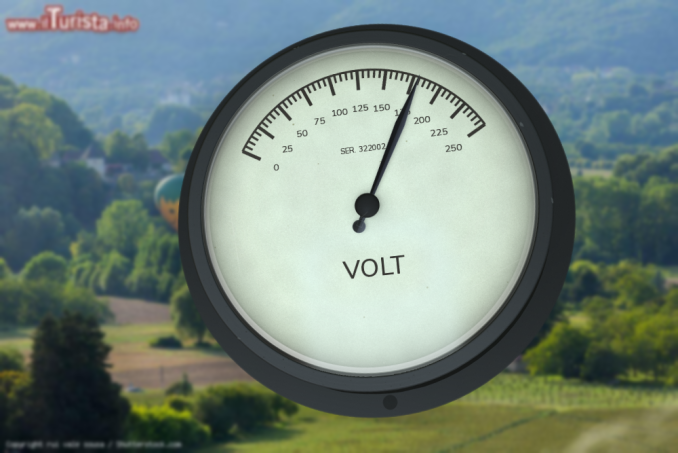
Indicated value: 180 V
